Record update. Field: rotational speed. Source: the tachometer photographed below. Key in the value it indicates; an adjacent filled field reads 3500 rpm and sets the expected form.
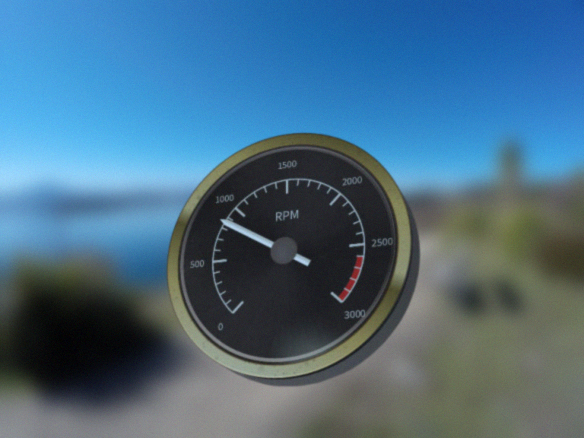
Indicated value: 850 rpm
